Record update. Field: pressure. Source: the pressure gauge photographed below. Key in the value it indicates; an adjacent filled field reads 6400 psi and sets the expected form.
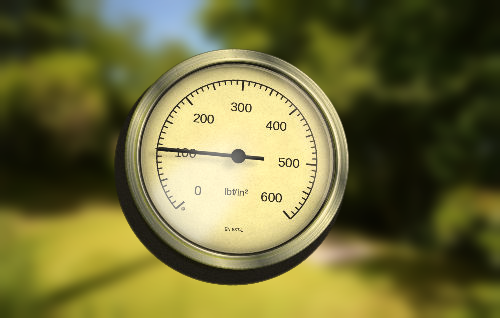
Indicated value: 100 psi
